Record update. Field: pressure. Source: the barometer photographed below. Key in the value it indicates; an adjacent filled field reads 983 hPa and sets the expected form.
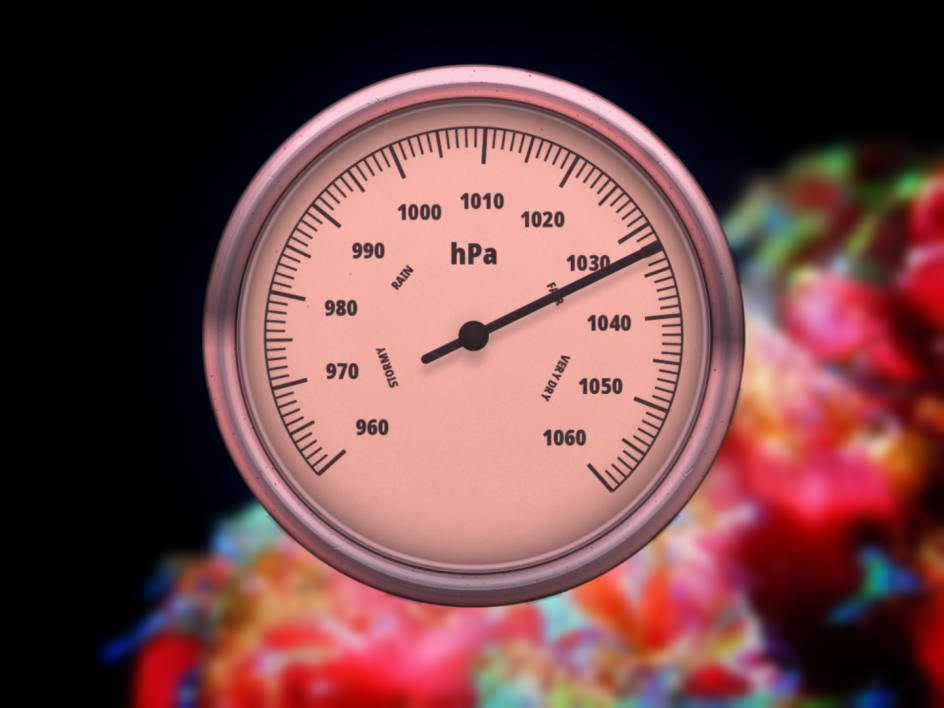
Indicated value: 1032.5 hPa
